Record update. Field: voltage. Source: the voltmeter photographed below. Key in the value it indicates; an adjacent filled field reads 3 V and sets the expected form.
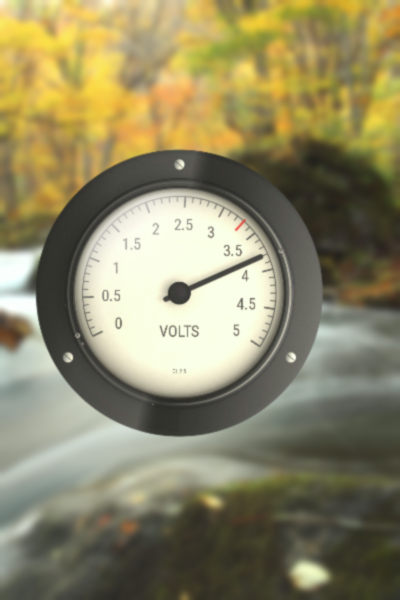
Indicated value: 3.8 V
